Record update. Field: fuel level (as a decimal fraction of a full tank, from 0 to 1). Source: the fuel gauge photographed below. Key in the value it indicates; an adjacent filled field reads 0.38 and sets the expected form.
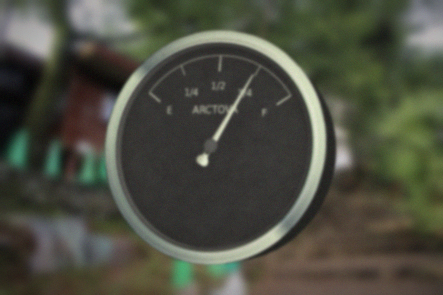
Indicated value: 0.75
